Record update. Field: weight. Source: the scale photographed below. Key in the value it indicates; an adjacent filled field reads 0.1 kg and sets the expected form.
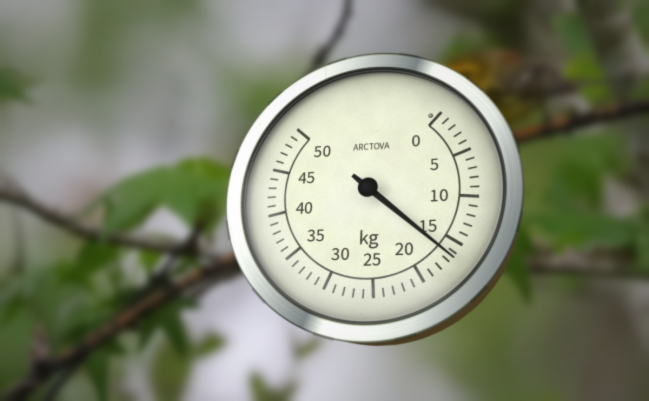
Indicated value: 16.5 kg
